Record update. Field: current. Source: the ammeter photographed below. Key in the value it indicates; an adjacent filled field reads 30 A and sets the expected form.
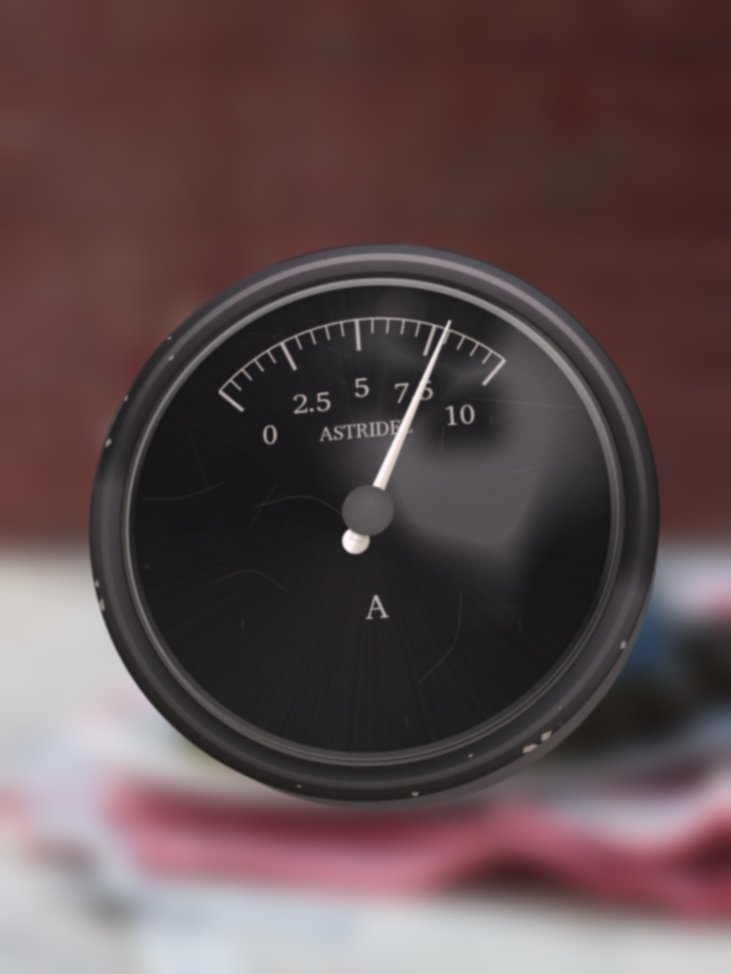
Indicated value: 8 A
